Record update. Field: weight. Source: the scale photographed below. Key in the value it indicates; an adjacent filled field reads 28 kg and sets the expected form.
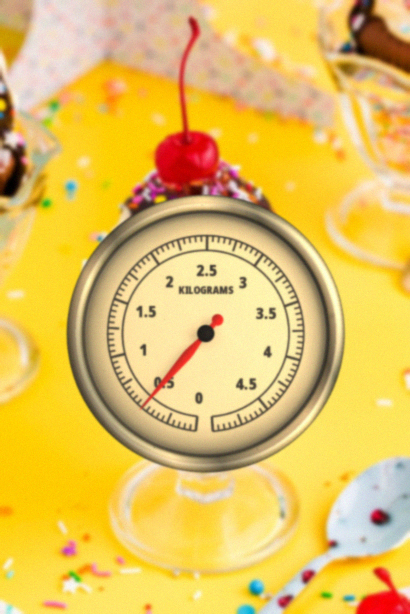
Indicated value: 0.5 kg
